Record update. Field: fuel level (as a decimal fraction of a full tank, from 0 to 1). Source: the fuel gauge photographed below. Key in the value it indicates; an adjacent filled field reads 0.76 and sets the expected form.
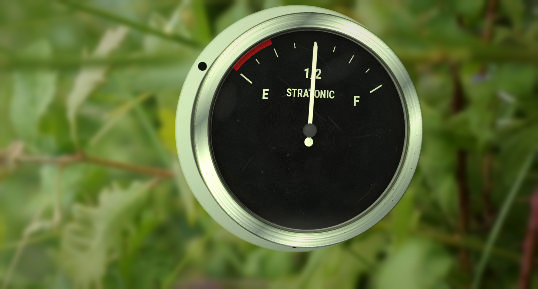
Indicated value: 0.5
